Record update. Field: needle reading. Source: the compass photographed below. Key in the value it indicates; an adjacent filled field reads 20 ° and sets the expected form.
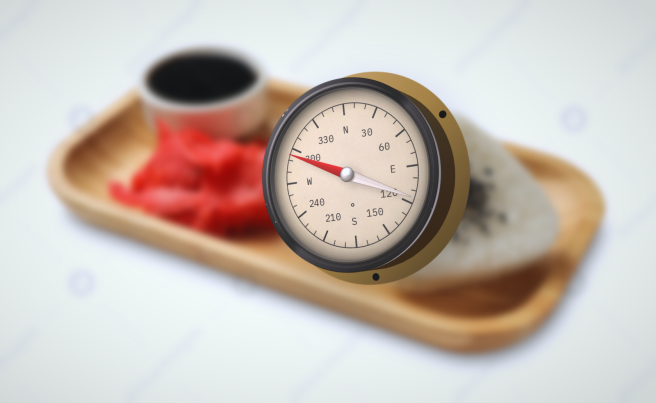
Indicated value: 295 °
